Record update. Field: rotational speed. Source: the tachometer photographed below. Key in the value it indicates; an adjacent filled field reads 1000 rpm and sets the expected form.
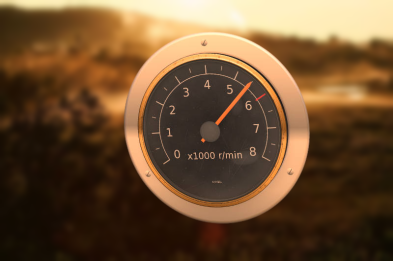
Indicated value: 5500 rpm
